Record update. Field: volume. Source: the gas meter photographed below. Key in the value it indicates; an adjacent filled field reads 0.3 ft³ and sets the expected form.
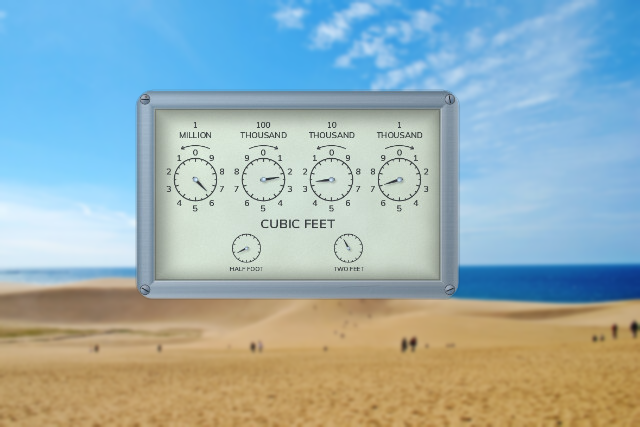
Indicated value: 622700 ft³
